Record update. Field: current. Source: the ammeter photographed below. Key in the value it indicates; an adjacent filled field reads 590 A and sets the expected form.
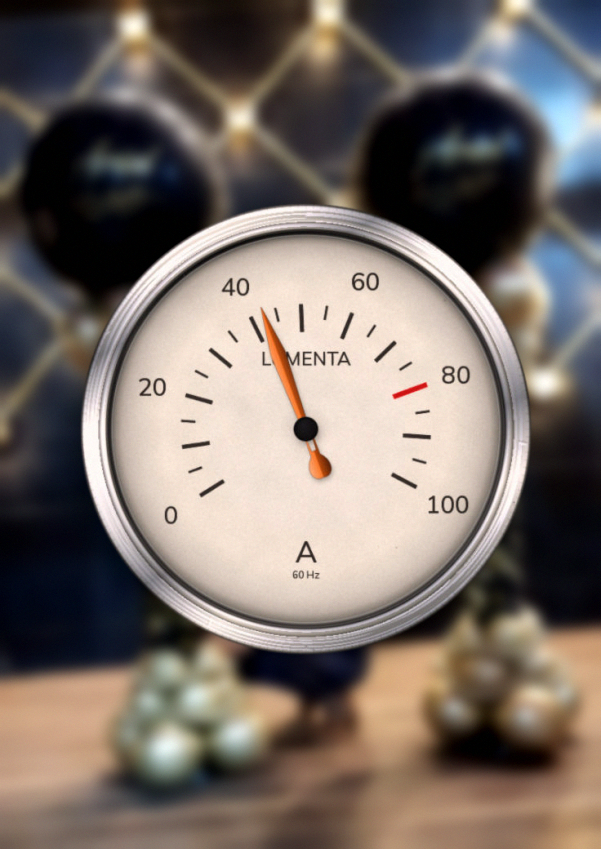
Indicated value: 42.5 A
